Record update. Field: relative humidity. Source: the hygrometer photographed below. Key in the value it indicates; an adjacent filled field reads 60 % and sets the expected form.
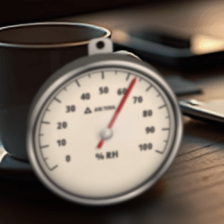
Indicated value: 62.5 %
